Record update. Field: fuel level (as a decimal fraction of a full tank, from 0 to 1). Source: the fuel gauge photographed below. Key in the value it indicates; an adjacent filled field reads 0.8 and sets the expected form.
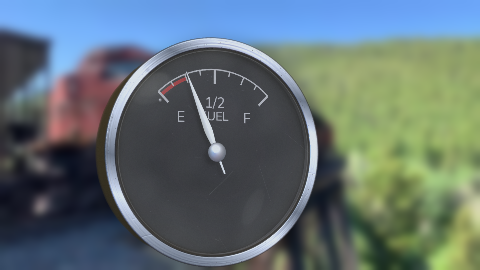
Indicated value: 0.25
